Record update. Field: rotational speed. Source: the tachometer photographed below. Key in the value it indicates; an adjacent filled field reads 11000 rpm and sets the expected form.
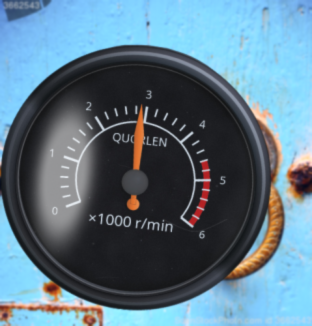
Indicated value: 2900 rpm
